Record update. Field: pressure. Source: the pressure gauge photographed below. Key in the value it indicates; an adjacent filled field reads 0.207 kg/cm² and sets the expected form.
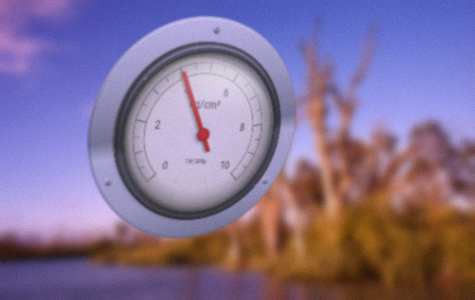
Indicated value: 4 kg/cm²
